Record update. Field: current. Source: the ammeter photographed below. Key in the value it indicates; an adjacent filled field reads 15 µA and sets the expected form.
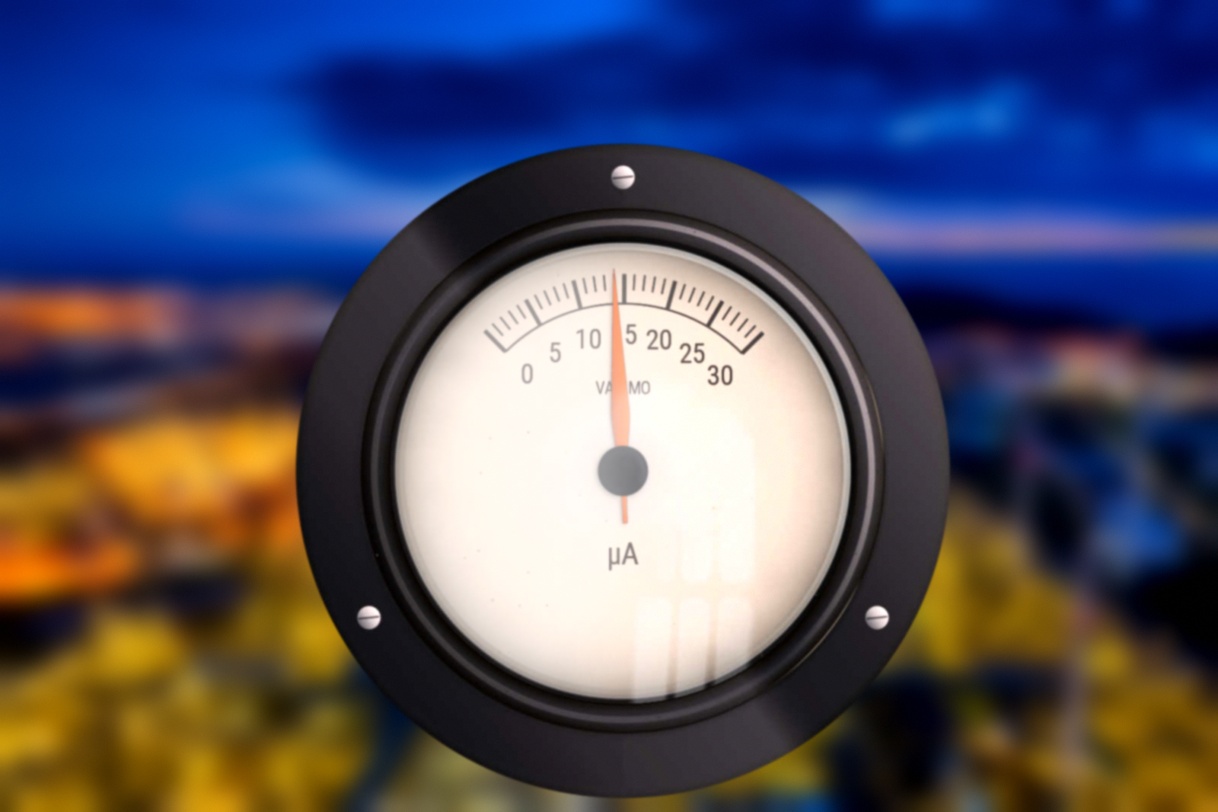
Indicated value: 14 µA
